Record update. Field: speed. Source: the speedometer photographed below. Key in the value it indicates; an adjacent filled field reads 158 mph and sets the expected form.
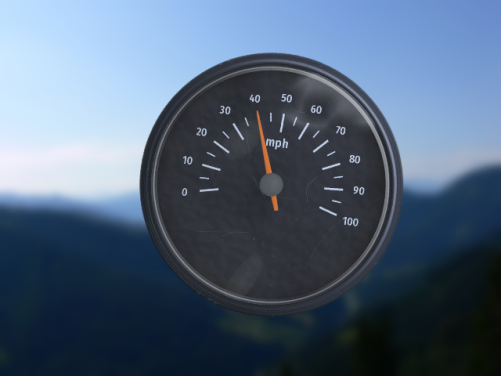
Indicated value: 40 mph
